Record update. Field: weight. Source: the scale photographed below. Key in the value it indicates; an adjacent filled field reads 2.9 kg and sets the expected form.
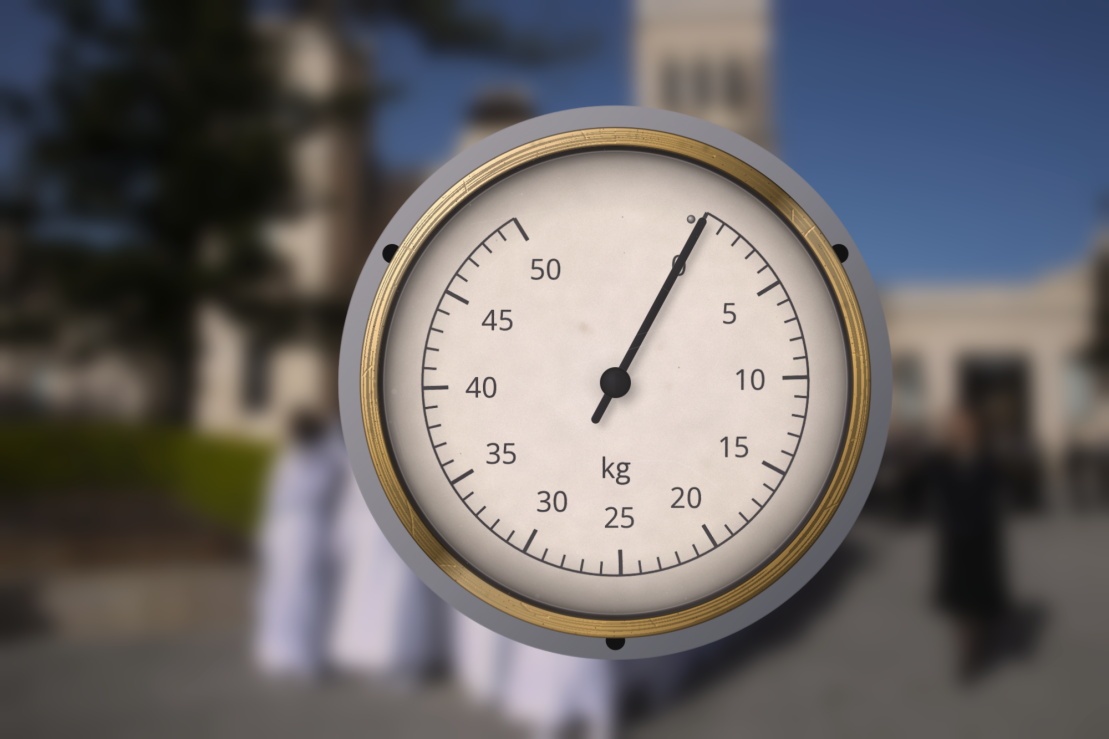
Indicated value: 0 kg
